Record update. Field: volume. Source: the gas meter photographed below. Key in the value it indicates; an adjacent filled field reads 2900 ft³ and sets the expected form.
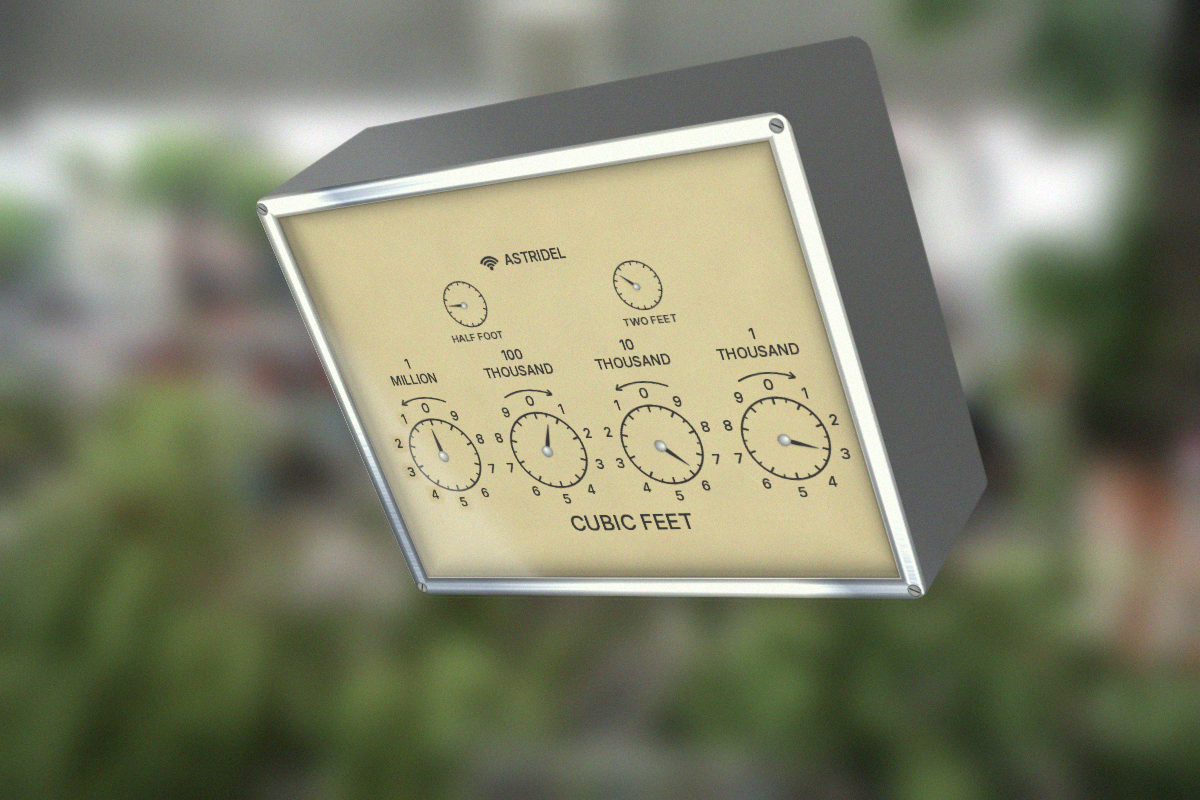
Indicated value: 6300 ft³
